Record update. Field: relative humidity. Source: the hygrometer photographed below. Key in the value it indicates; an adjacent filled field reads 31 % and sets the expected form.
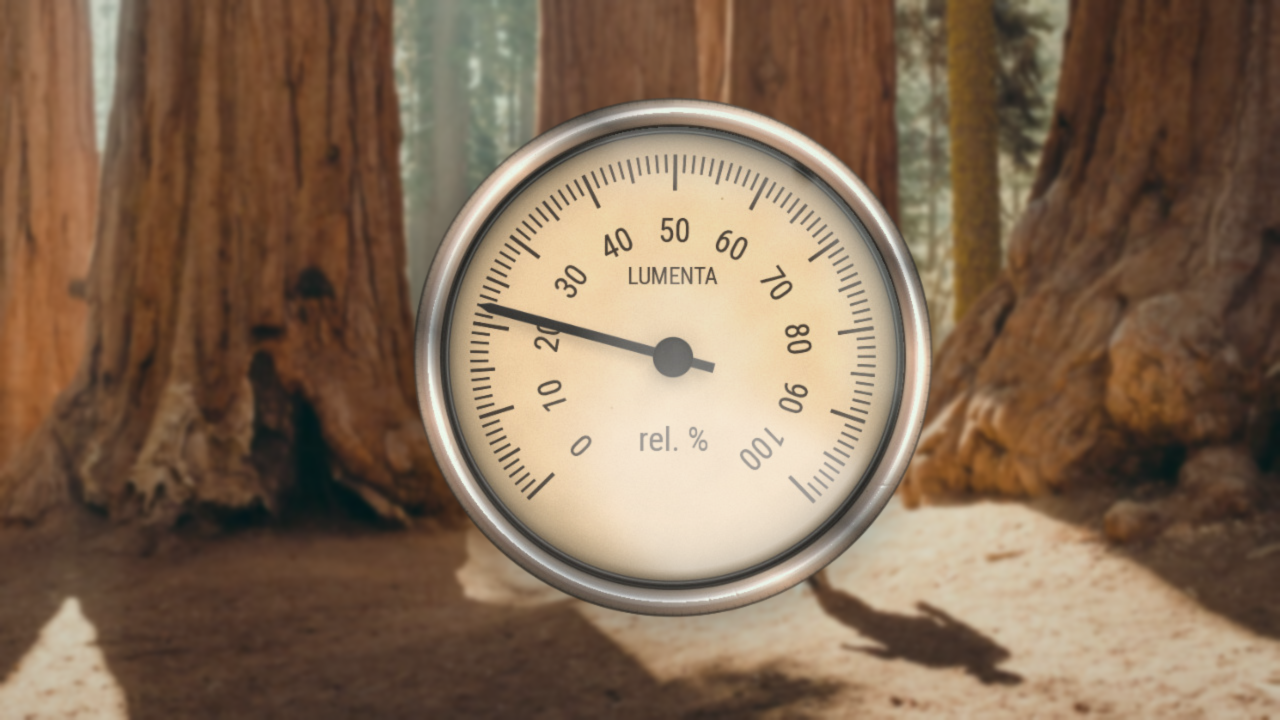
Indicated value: 22 %
